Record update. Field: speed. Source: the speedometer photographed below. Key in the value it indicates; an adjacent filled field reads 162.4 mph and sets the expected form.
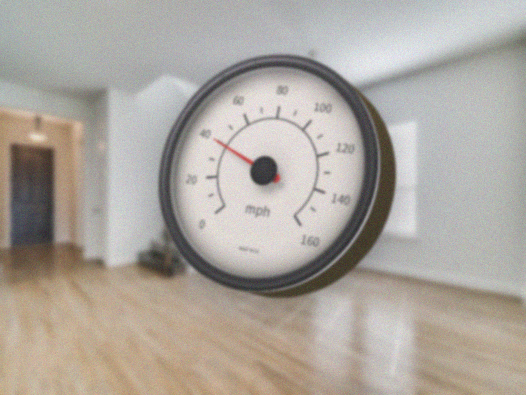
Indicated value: 40 mph
